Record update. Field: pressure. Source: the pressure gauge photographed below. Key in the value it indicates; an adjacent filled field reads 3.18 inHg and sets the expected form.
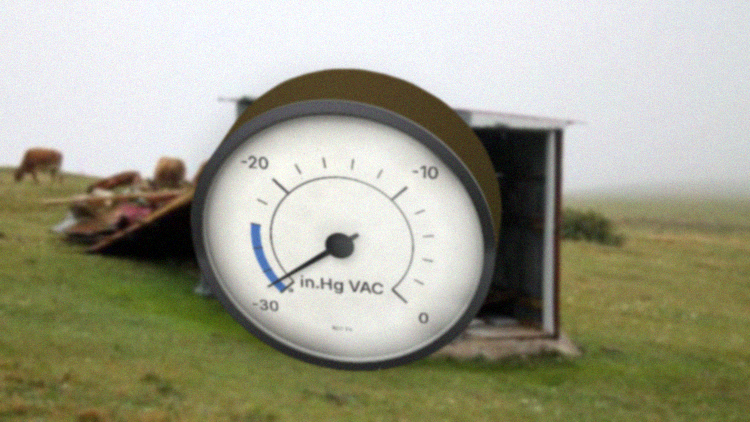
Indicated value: -29 inHg
